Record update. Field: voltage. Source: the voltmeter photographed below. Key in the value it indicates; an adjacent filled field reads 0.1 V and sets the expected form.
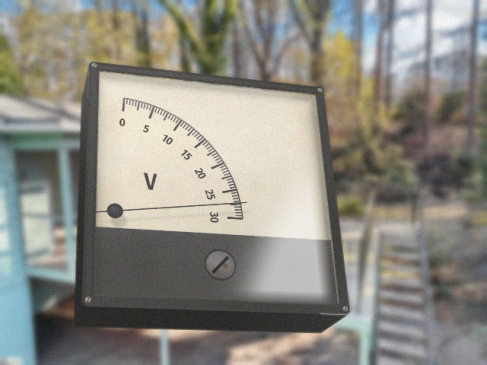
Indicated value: 27.5 V
